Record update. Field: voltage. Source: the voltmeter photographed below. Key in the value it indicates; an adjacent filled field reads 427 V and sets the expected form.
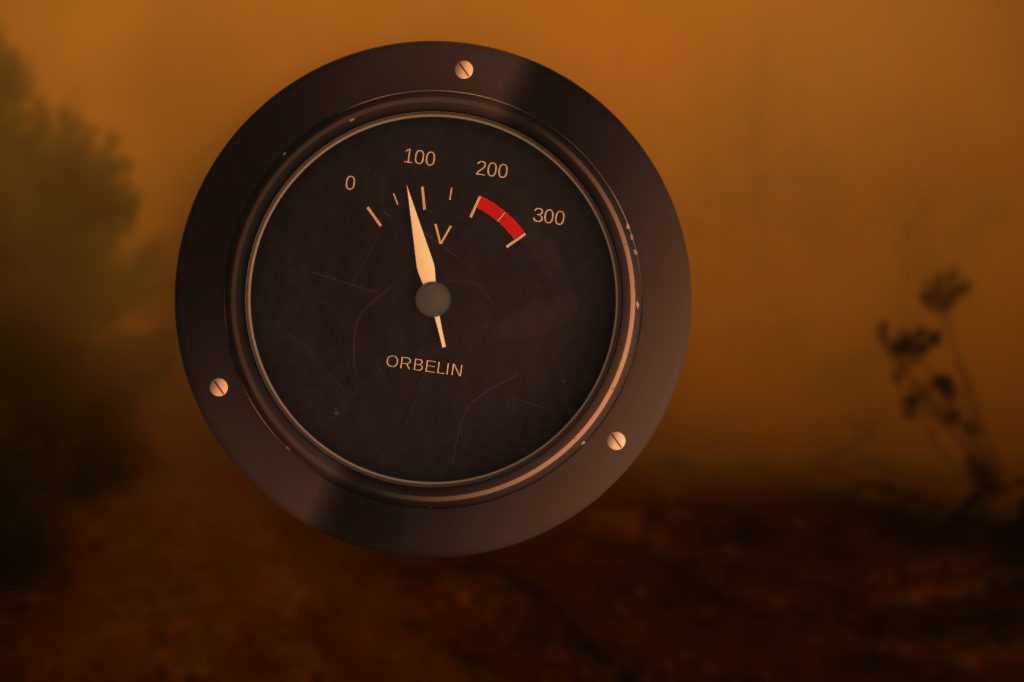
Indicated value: 75 V
